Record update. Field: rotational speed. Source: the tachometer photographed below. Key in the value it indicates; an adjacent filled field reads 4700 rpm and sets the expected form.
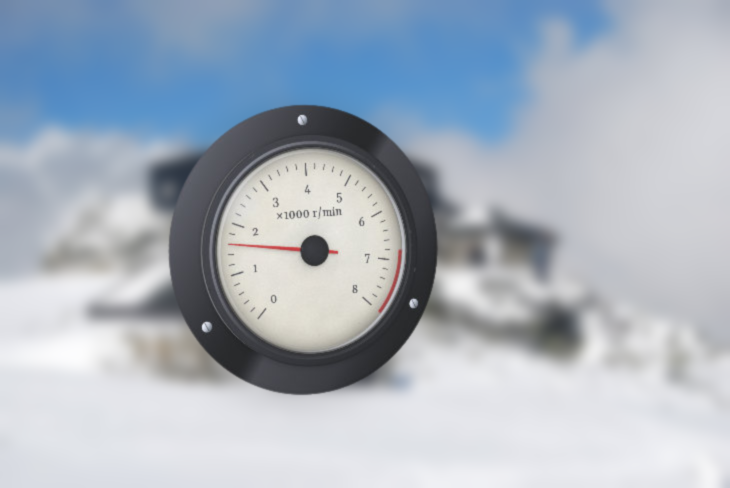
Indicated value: 1600 rpm
